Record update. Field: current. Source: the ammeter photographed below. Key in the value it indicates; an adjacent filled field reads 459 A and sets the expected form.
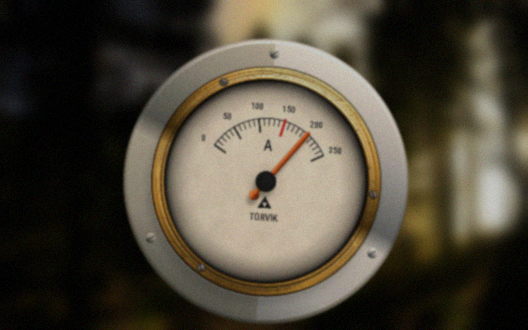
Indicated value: 200 A
